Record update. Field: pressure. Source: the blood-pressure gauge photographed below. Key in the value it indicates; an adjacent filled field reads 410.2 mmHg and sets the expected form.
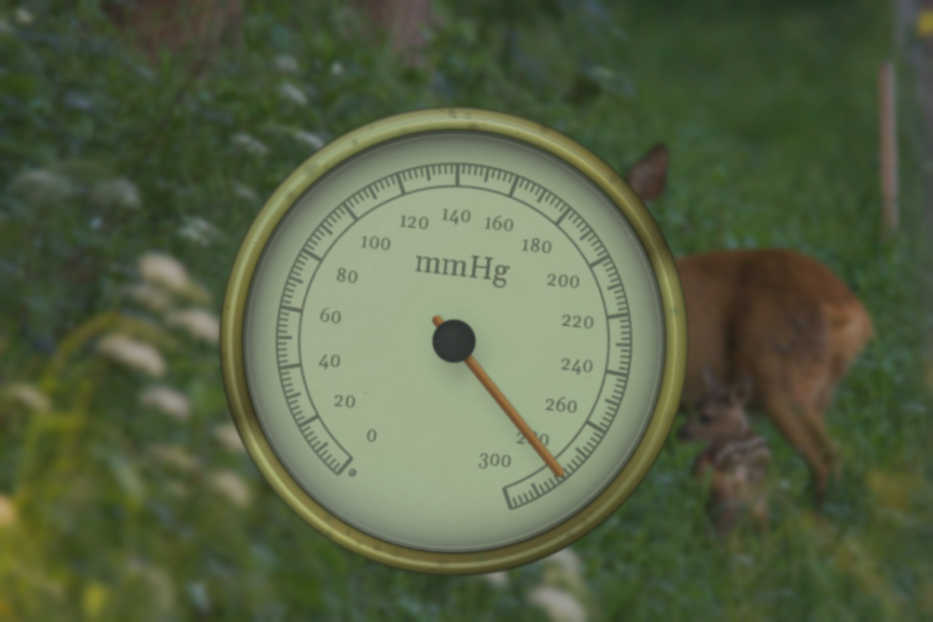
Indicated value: 280 mmHg
